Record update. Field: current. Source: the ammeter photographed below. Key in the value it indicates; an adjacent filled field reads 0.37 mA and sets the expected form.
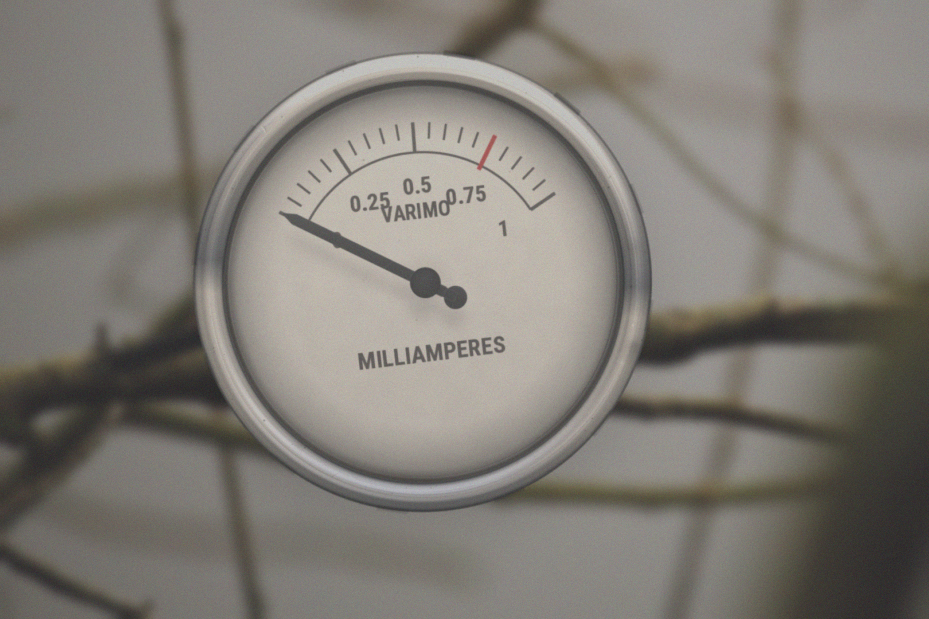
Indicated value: 0 mA
